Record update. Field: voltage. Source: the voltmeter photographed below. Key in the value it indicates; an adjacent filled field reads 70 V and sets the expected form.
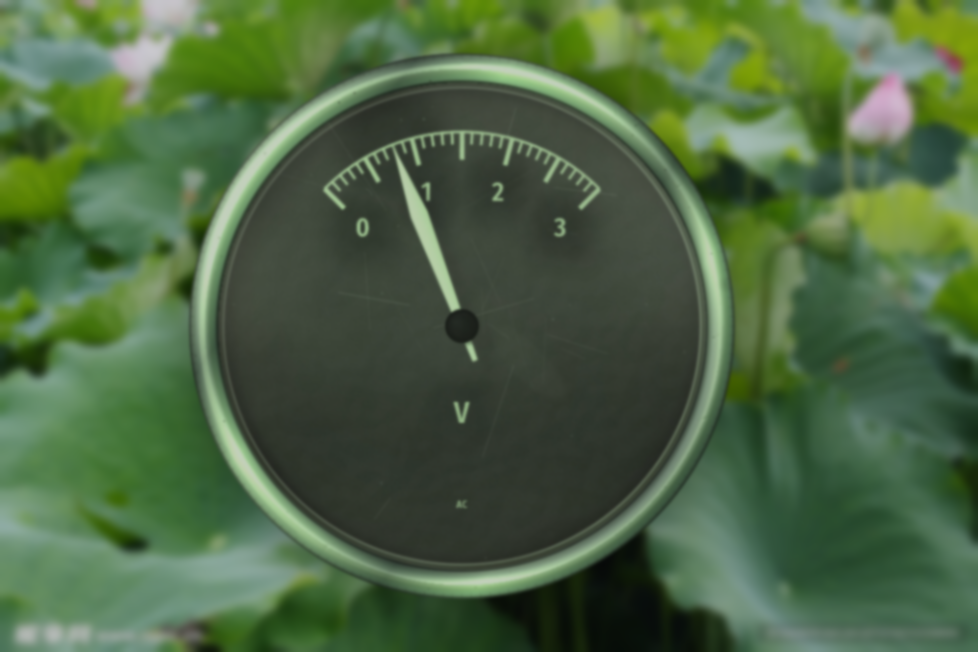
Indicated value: 0.8 V
